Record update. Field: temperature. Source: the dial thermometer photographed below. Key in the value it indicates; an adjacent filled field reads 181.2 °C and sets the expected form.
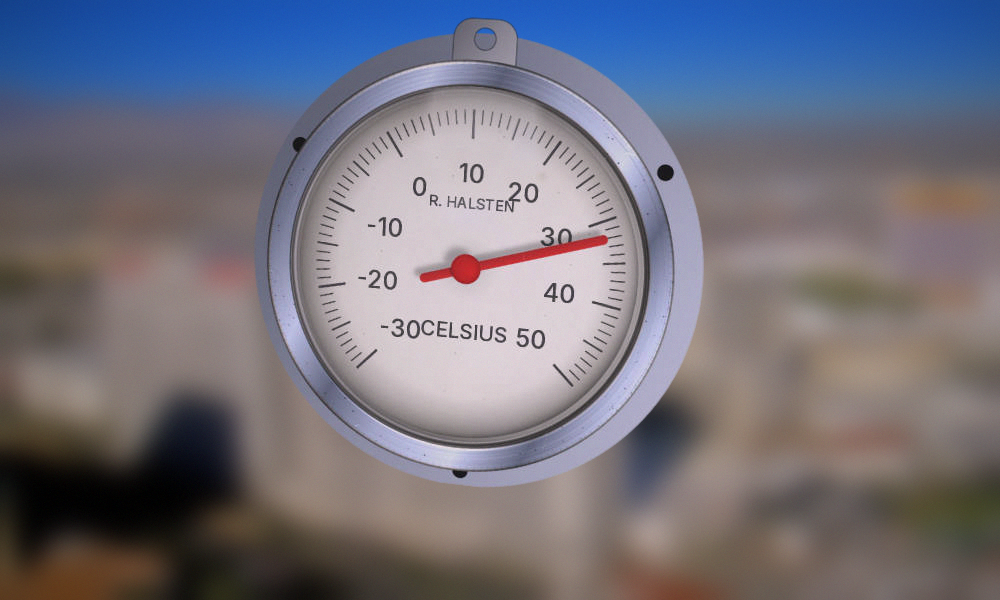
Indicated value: 32 °C
